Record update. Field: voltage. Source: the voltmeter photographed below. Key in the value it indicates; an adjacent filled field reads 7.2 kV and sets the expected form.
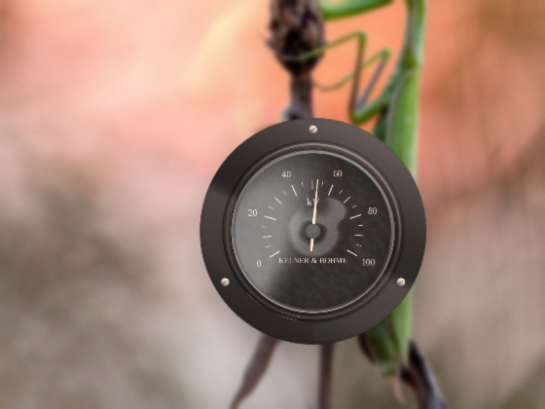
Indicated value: 52.5 kV
